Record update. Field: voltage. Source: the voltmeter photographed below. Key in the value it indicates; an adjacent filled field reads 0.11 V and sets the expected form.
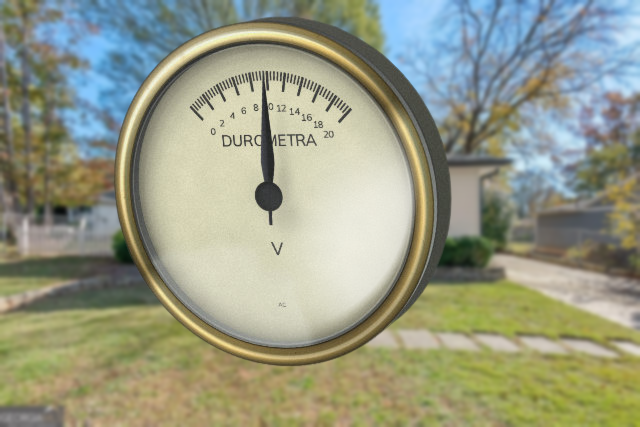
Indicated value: 10 V
